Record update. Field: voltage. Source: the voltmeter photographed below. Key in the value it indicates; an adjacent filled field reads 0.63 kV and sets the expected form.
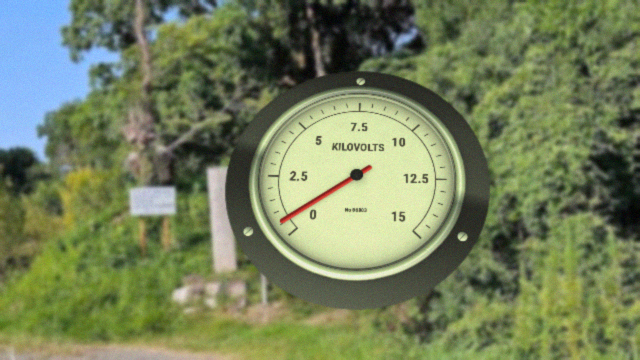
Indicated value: 0.5 kV
